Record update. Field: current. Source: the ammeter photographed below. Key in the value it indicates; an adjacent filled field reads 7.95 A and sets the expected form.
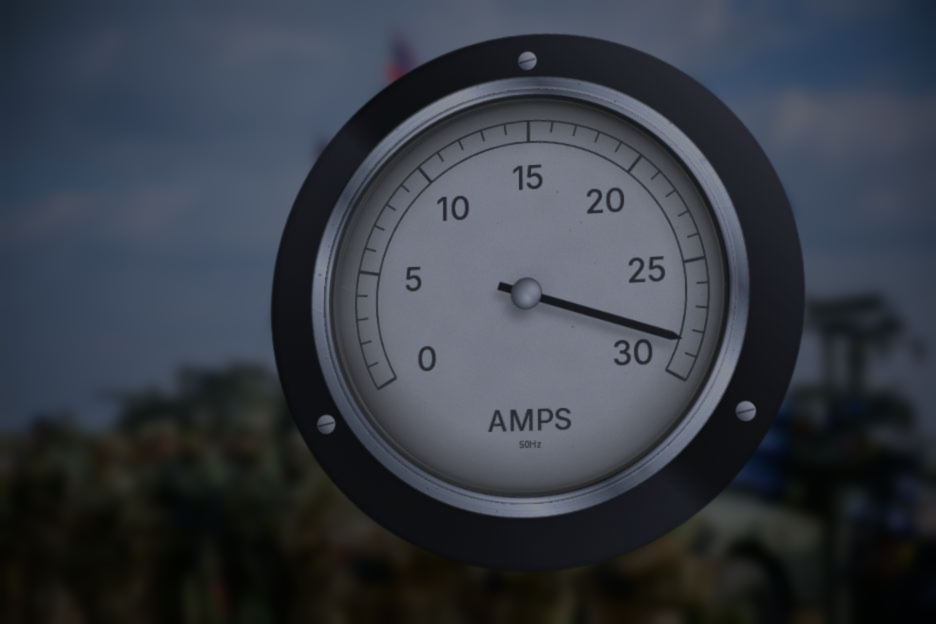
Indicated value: 28.5 A
